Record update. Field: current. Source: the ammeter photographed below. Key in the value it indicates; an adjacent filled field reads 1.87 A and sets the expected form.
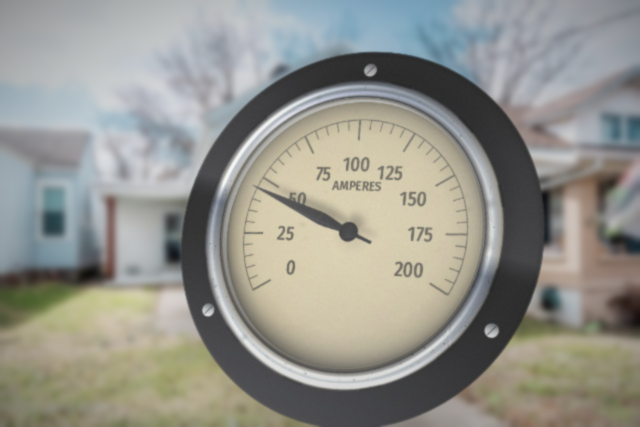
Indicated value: 45 A
